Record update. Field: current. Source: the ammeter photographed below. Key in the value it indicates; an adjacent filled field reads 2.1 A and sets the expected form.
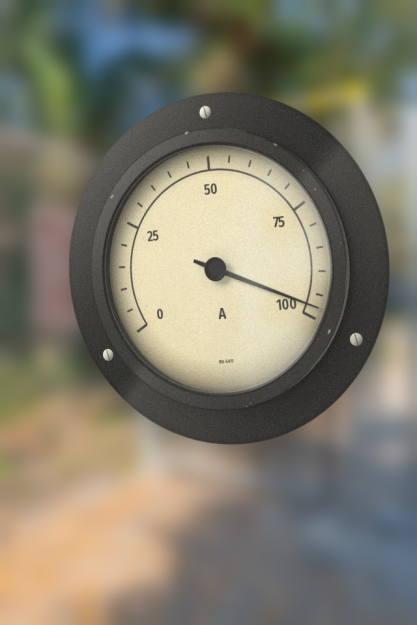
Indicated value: 97.5 A
